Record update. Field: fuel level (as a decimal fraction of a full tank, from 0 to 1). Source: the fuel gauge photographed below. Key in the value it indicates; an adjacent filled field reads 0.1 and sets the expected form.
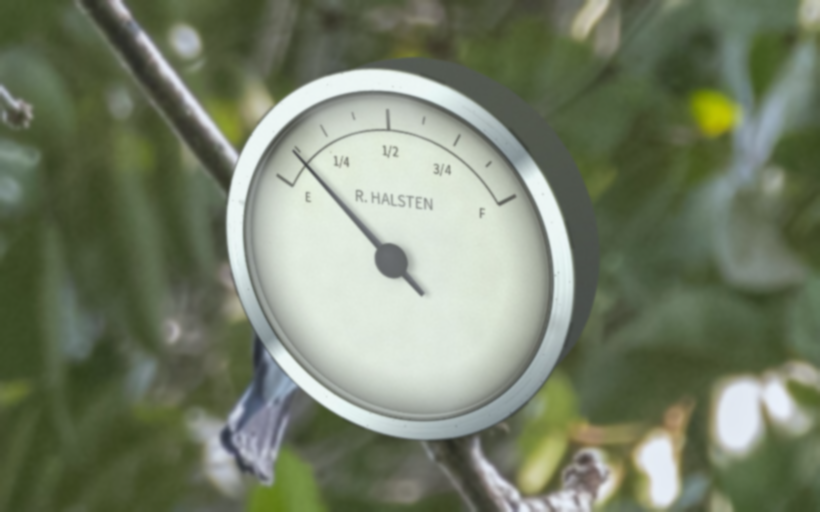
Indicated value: 0.125
